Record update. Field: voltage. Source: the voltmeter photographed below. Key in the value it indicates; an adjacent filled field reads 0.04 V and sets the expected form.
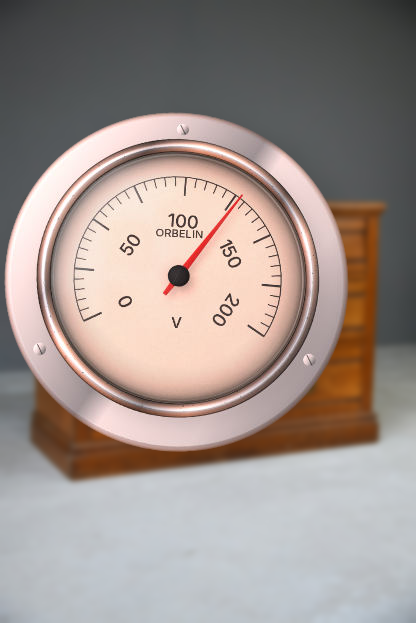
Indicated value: 127.5 V
